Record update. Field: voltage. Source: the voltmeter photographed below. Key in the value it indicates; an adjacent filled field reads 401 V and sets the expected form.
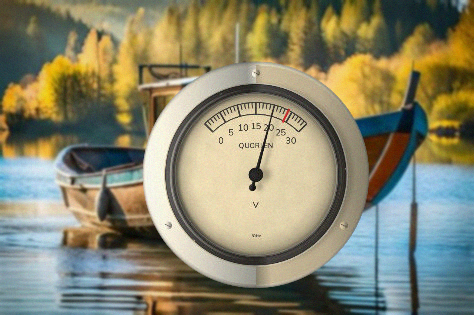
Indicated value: 20 V
